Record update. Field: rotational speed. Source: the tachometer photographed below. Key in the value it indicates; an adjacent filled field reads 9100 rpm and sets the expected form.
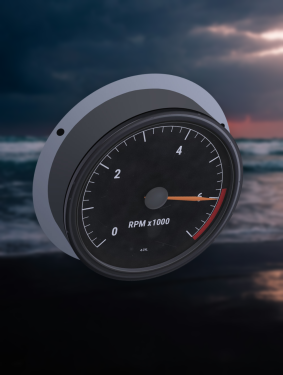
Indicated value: 6000 rpm
